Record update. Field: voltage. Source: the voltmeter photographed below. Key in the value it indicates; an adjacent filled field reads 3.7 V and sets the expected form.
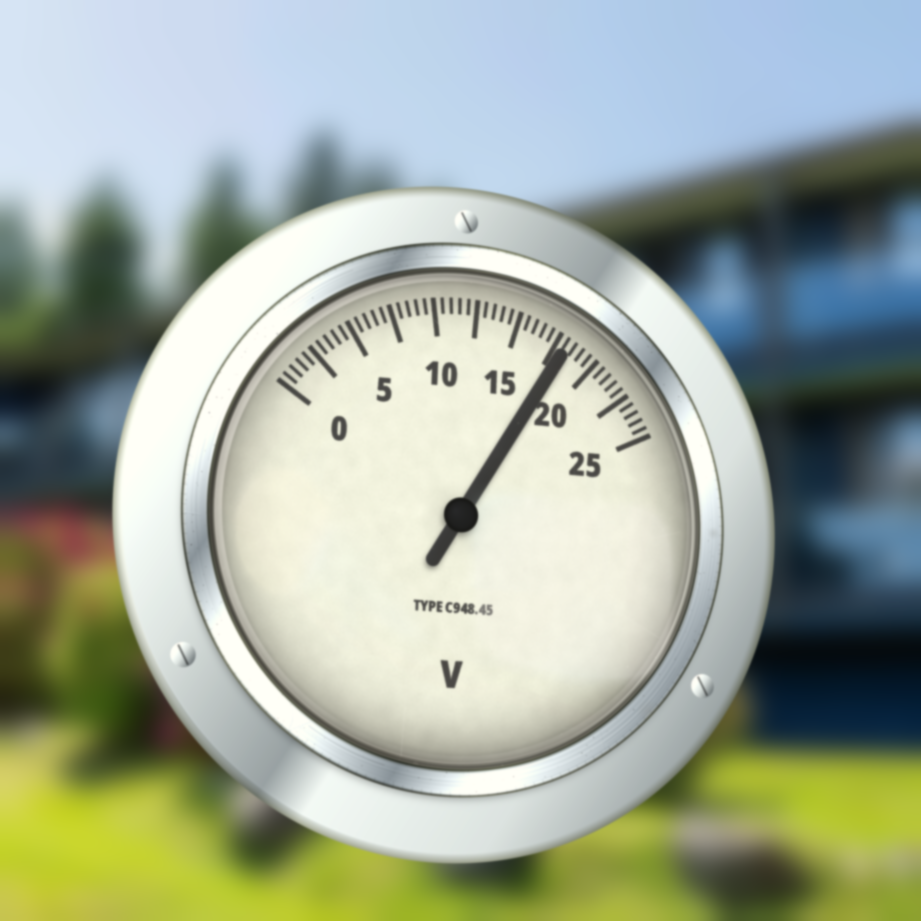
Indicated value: 18 V
